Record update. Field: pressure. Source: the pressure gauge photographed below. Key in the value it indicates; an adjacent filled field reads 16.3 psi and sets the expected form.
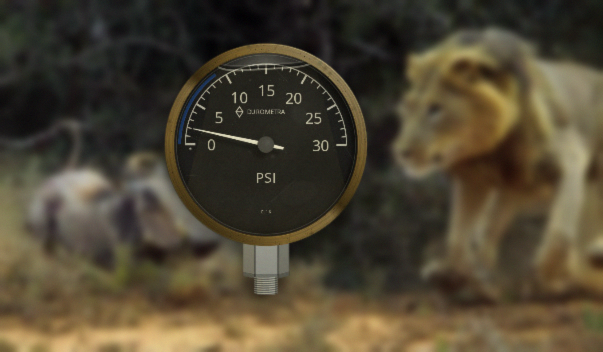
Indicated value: 2 psi
